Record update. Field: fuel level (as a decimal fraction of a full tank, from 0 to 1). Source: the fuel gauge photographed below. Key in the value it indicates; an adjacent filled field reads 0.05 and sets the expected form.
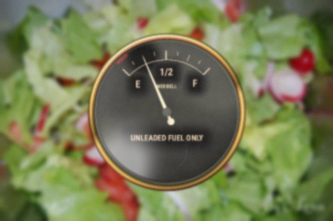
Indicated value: 0.25
